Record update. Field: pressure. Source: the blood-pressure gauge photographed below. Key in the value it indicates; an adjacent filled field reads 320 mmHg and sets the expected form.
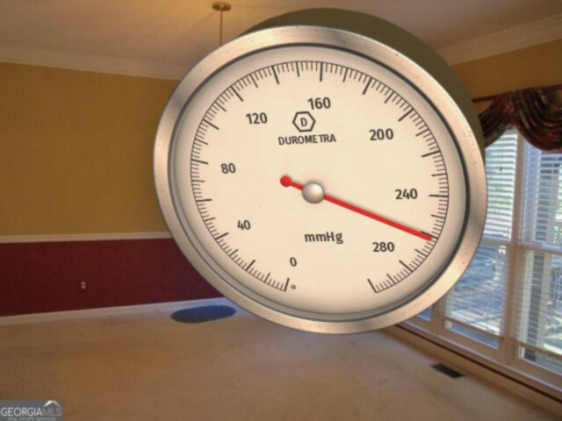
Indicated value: 260 mmHg
